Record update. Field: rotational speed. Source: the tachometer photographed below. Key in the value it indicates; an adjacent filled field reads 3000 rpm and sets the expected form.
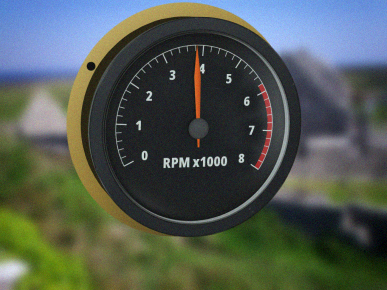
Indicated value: 3800 rpm
